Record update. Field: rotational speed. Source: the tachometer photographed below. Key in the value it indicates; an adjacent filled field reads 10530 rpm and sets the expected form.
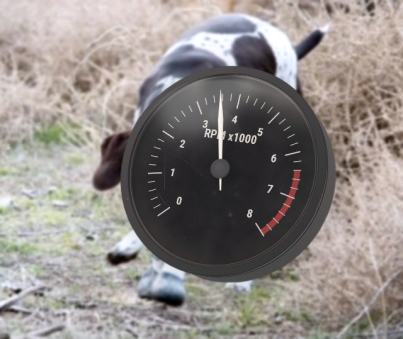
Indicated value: 3600 rpm
